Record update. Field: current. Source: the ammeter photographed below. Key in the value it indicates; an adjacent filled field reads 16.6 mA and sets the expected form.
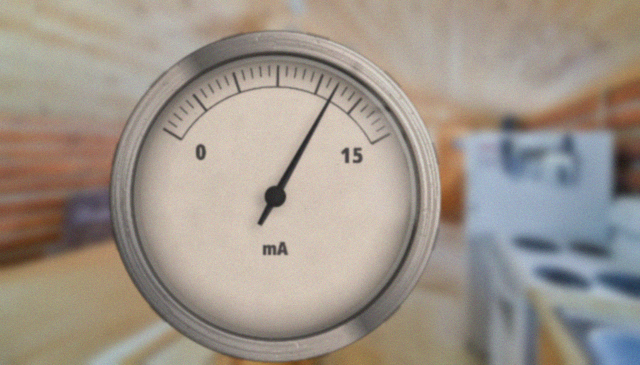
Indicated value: 11 mA
